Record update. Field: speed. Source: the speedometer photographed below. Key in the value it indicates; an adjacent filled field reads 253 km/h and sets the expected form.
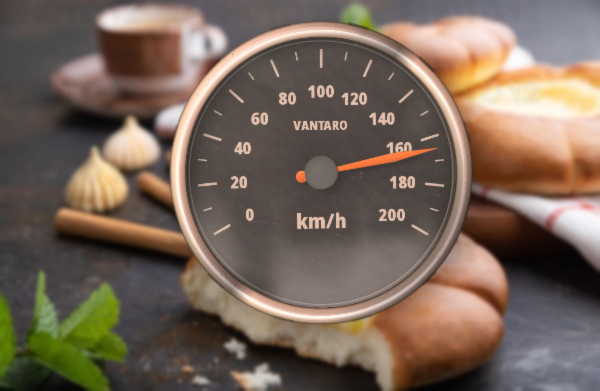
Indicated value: 165 km/h
